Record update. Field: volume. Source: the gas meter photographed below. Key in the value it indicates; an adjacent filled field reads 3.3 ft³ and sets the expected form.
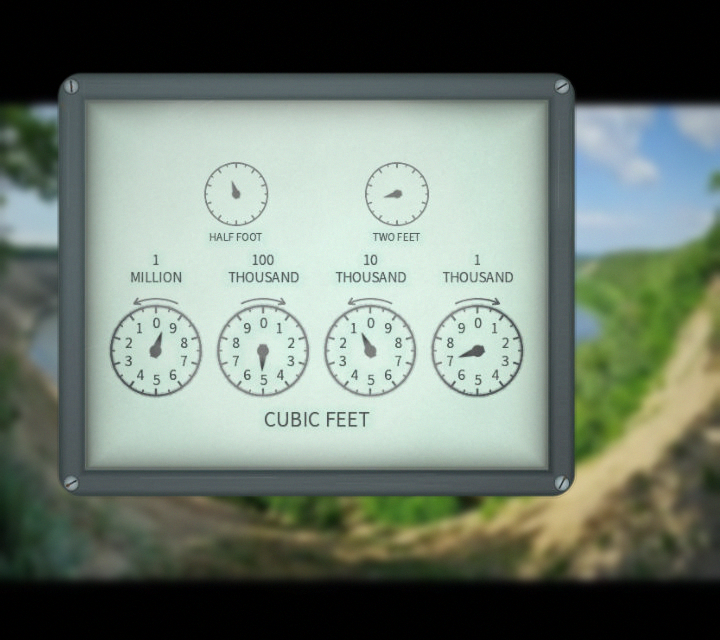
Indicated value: 950700 ft³
